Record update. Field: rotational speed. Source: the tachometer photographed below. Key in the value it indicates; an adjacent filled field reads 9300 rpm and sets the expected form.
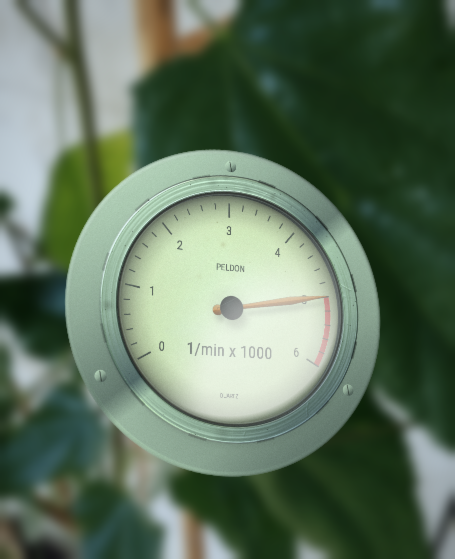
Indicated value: 5000 rpm
